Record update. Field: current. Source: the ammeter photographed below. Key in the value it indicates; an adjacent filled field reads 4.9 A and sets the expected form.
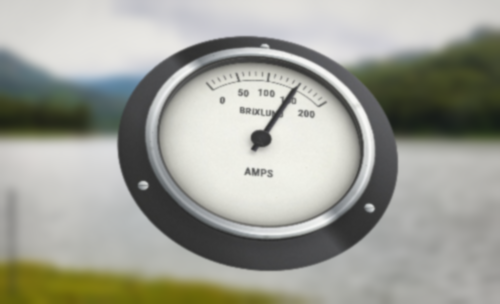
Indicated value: 150 A
